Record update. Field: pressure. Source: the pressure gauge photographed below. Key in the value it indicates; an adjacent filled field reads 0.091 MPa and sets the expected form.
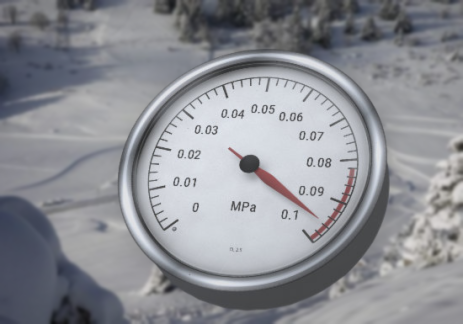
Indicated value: 0.096 MPa
